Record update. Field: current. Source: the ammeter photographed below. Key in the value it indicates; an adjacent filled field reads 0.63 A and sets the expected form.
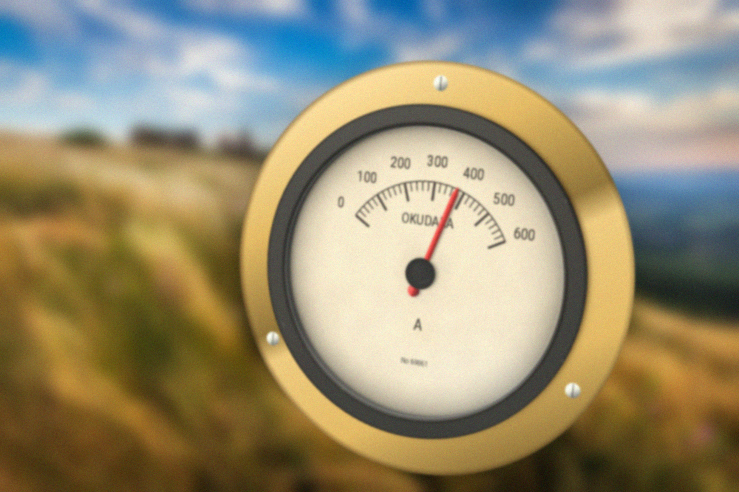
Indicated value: 380 A
